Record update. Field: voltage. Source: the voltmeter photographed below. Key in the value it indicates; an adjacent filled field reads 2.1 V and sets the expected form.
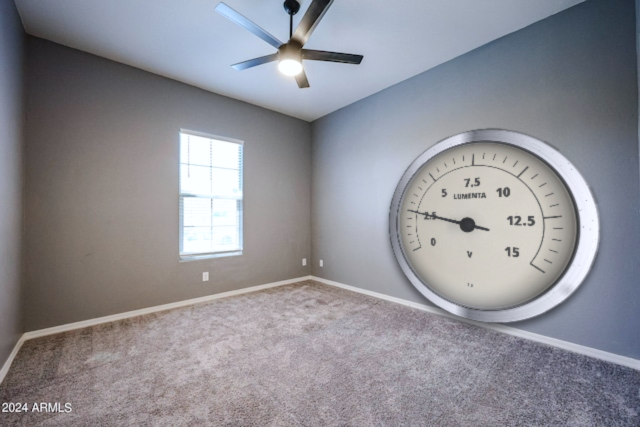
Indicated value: 2.5 V
